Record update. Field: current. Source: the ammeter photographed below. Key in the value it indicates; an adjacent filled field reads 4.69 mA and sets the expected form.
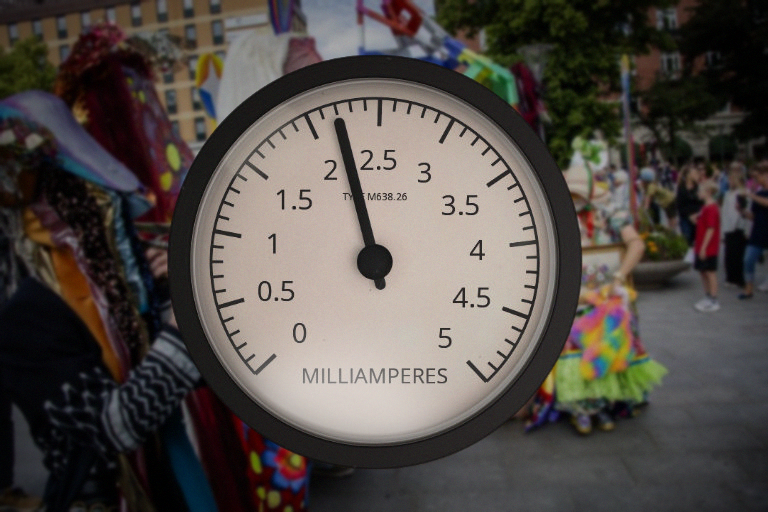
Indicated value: 2.2 mA
